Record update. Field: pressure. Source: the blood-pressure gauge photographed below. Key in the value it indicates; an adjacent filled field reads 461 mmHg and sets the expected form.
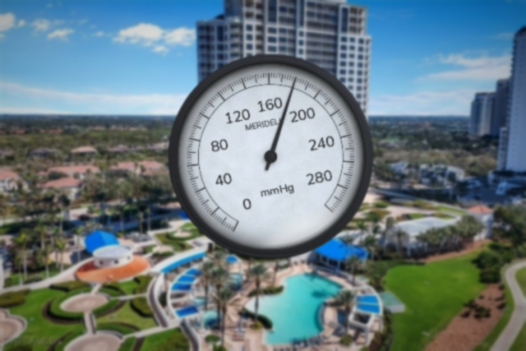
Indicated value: 180 mmHg
